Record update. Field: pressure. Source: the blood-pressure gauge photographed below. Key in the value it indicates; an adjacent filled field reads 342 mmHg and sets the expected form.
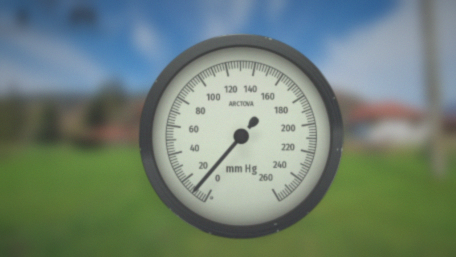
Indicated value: 10 mmHg
